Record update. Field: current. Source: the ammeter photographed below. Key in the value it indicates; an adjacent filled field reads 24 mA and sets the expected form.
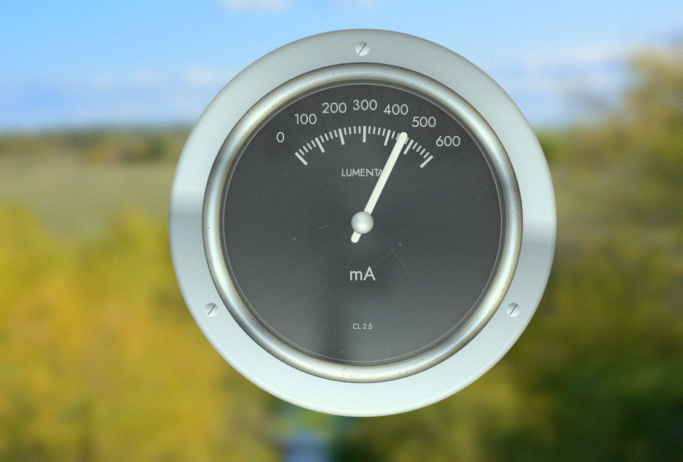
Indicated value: 460 mA
